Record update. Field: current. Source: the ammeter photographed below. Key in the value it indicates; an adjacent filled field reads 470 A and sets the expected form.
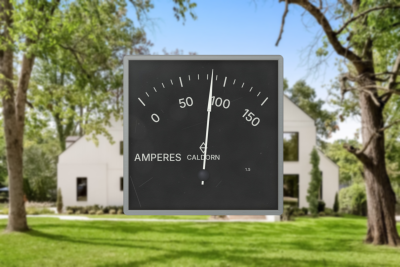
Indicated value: 85 A
